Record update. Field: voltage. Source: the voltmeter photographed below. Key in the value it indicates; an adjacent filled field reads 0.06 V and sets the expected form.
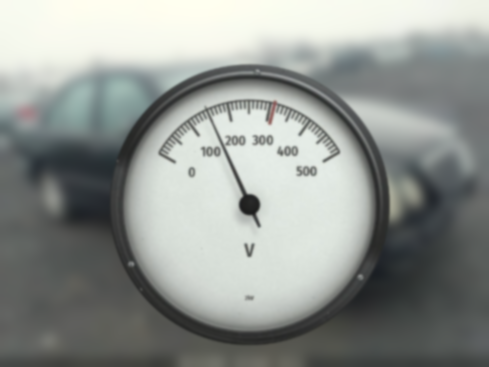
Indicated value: 150 V
